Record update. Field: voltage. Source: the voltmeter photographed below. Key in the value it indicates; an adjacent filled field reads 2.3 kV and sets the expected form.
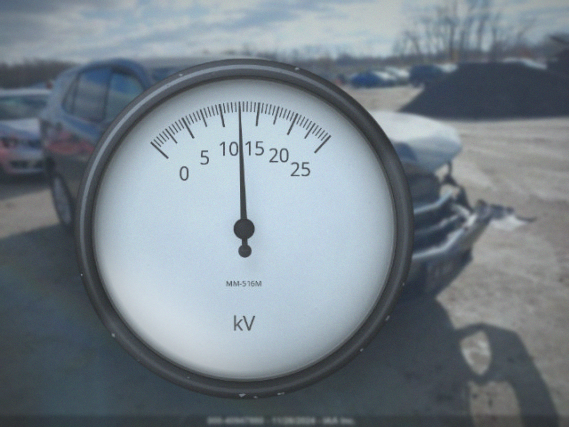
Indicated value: 12.5 kV
